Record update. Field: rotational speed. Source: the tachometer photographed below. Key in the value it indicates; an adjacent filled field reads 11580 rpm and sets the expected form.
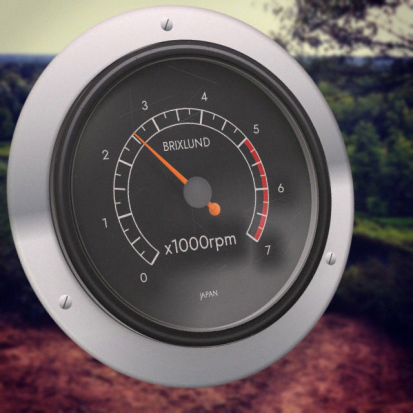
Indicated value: 2500 rpm
